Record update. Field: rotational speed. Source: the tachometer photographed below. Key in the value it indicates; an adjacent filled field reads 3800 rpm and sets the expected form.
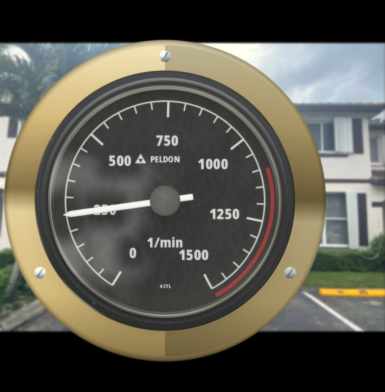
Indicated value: 250 rpm
